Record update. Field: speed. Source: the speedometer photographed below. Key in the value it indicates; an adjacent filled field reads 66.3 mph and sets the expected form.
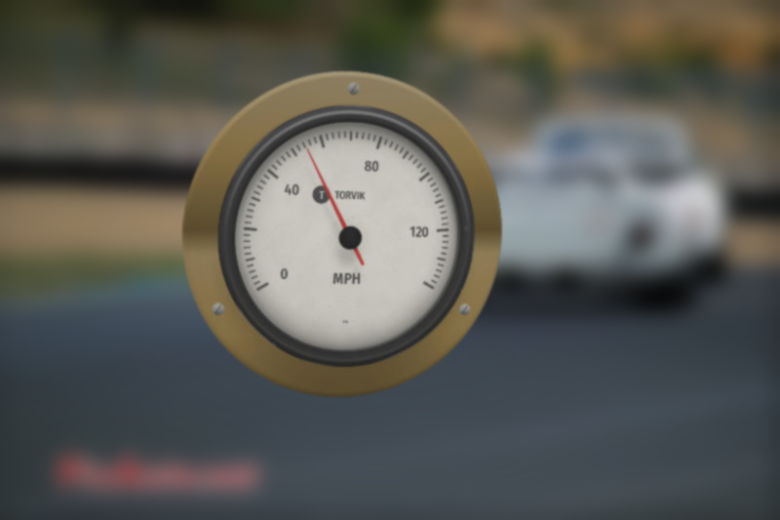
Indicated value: 54 mph
